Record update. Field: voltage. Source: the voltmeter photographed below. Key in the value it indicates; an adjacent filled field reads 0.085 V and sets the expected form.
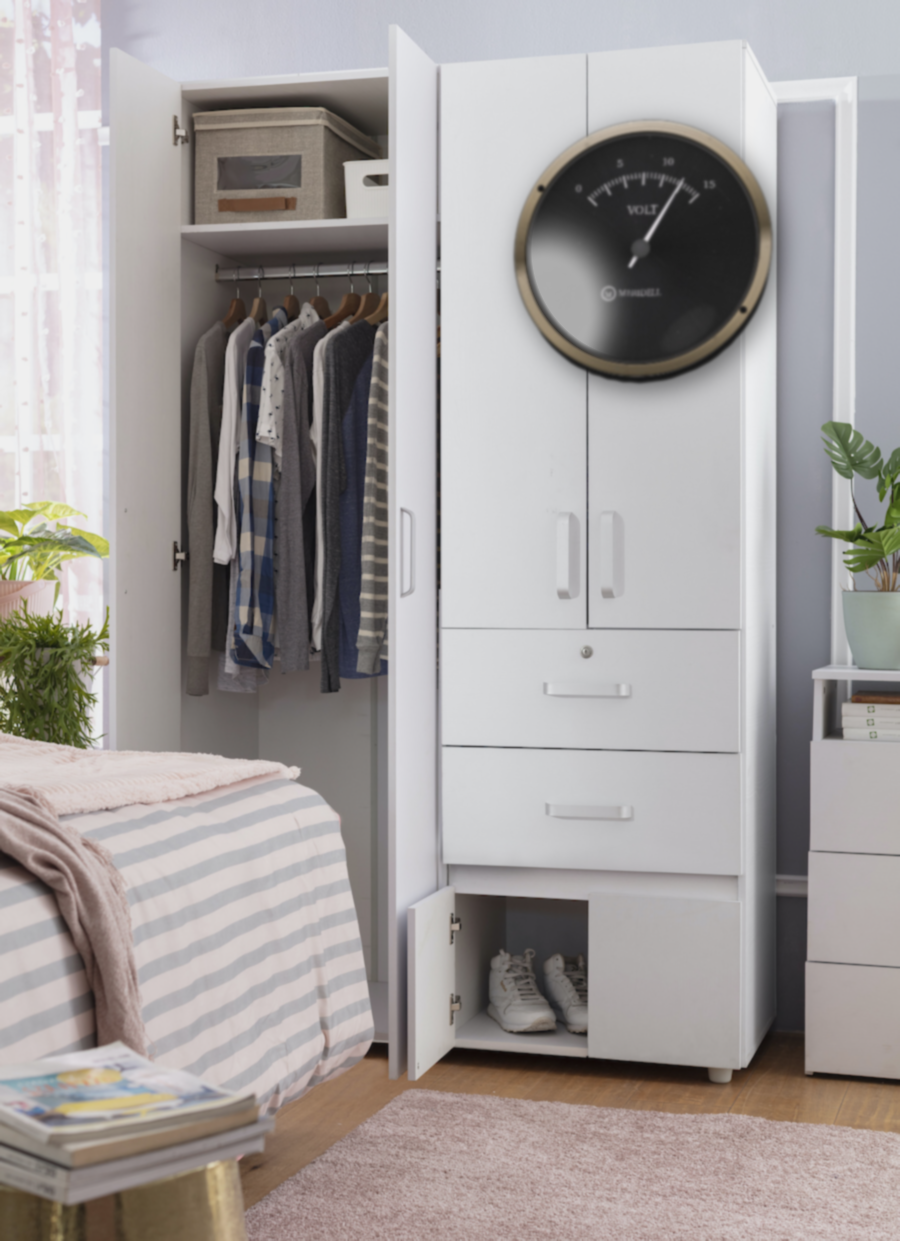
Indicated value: 12.5 V
